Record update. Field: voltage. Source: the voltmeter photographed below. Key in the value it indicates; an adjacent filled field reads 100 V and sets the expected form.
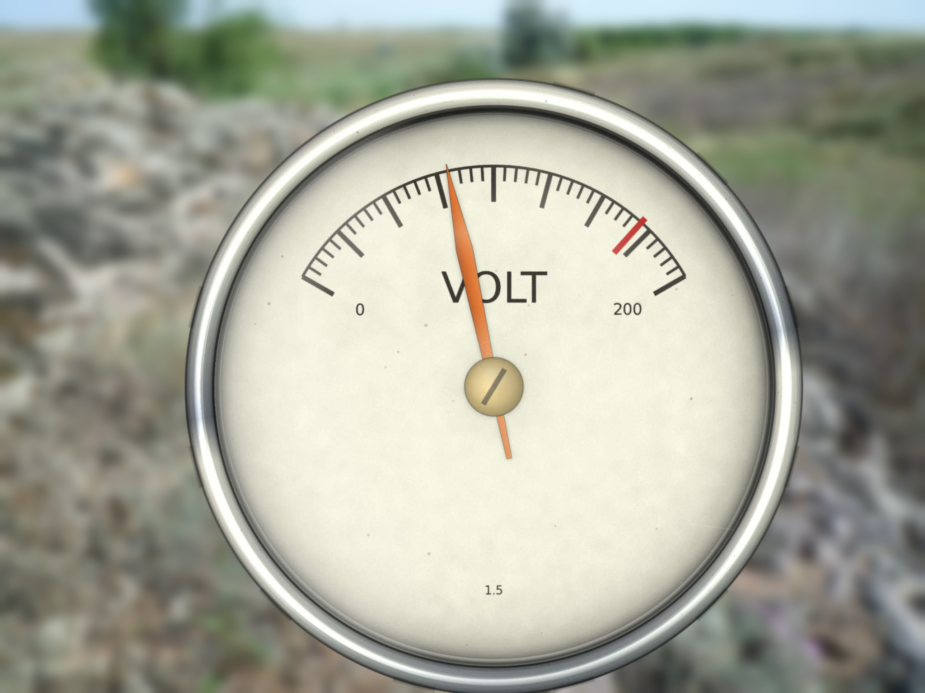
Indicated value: 80 V
